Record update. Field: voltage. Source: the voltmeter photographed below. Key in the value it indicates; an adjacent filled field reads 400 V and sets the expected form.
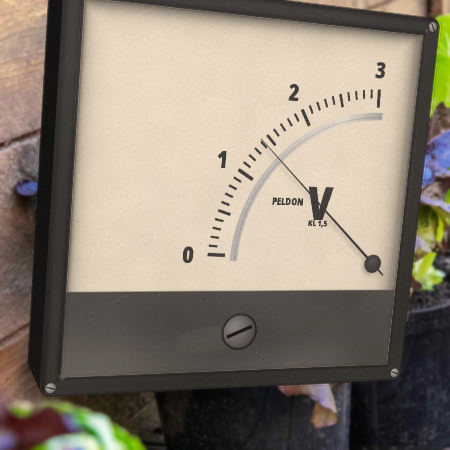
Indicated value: 1.4 V
